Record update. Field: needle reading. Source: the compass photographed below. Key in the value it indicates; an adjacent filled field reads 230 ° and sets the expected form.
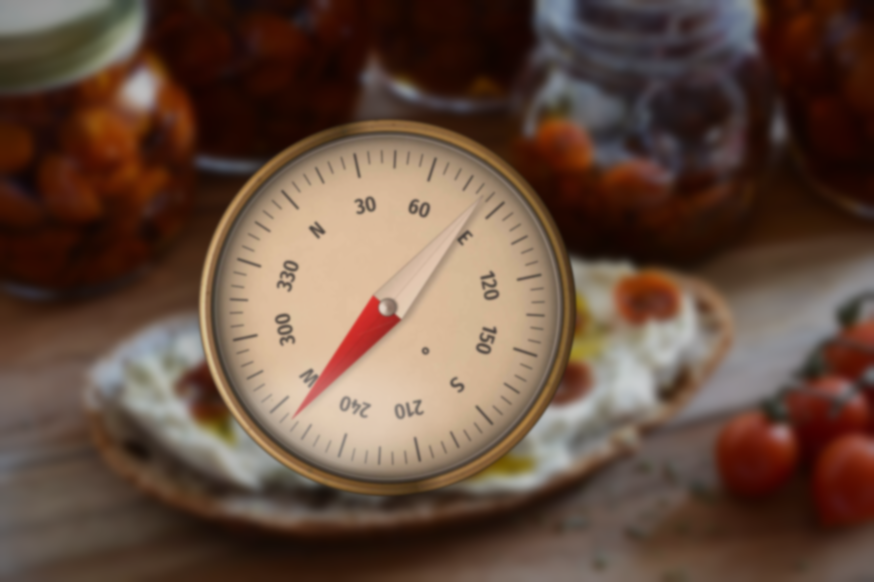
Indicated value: 262.5 °
